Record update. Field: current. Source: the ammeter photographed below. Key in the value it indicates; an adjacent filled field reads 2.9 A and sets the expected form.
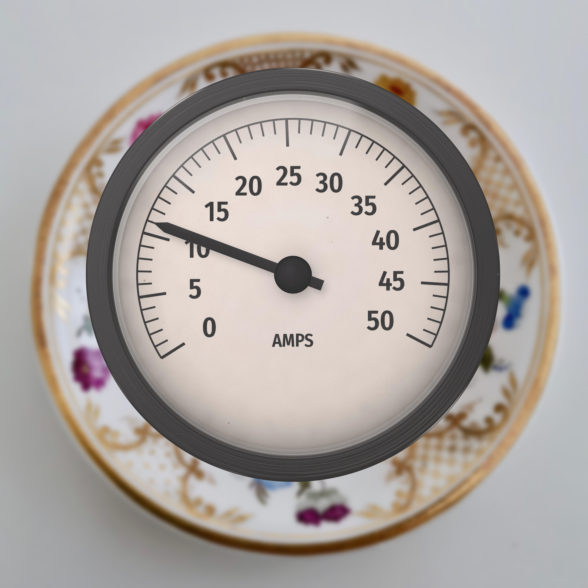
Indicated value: 11 A
